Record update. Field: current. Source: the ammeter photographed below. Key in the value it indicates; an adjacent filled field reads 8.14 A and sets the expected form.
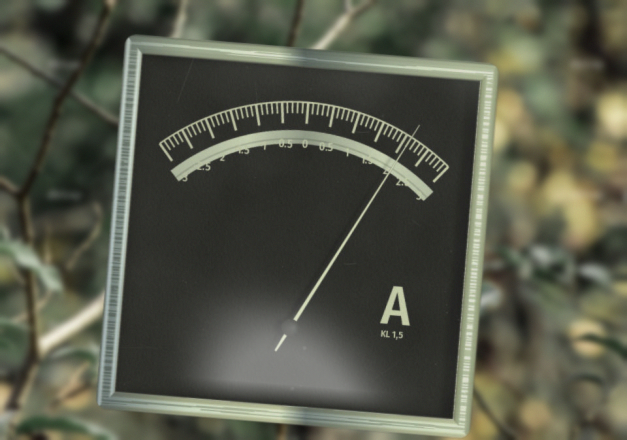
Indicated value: 2.1 A
